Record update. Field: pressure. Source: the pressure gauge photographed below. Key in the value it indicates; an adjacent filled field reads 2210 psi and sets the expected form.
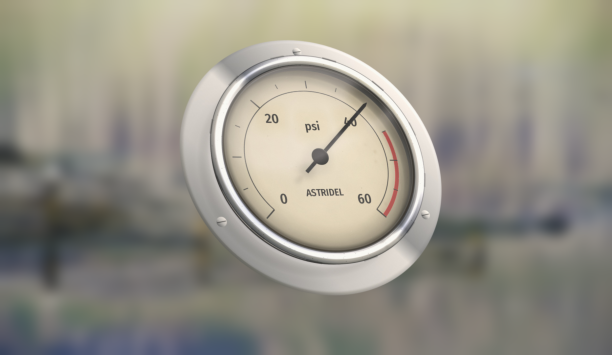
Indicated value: 40 psi
